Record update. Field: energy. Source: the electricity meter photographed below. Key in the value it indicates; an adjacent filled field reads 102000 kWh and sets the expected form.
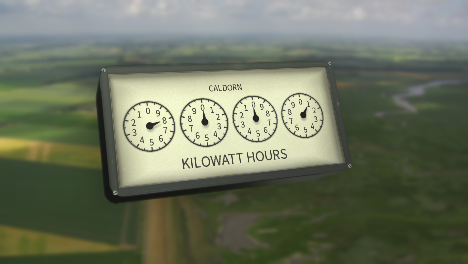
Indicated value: 8001 kWh
